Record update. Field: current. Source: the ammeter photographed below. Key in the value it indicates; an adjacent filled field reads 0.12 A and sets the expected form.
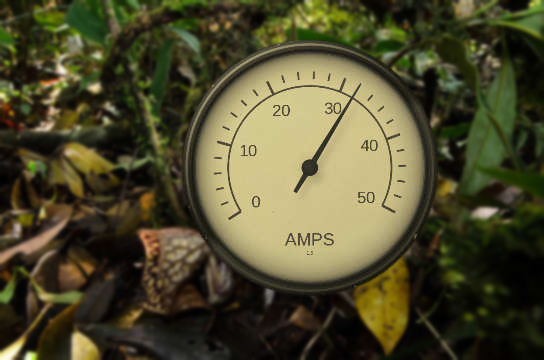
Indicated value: 32 A
